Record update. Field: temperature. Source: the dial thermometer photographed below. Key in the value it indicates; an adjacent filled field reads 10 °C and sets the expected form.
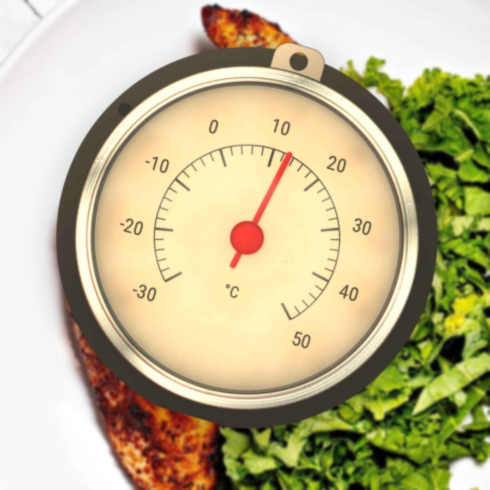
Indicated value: 13 °C
